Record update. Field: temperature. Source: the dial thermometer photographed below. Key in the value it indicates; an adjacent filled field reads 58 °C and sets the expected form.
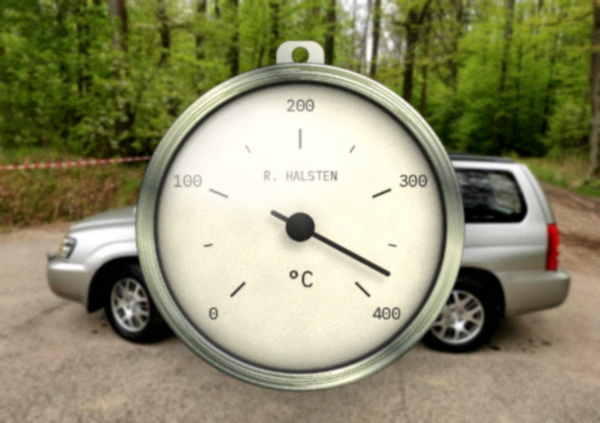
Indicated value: 375 °C
